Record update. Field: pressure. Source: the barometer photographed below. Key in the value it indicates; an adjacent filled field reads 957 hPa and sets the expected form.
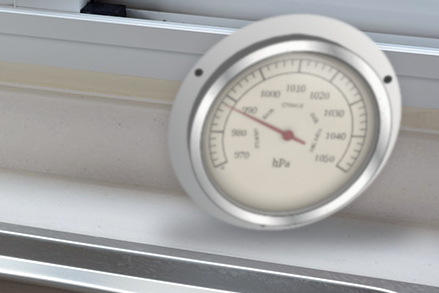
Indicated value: 988 hPa
